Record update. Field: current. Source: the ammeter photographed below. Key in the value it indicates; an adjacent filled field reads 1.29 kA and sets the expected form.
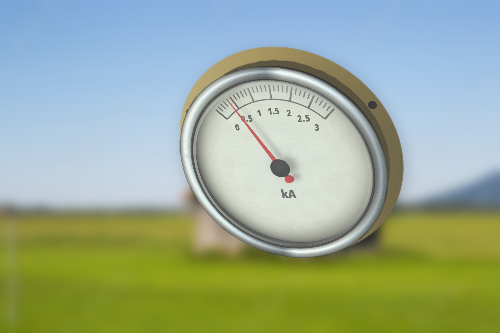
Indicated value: 0.5 kA
